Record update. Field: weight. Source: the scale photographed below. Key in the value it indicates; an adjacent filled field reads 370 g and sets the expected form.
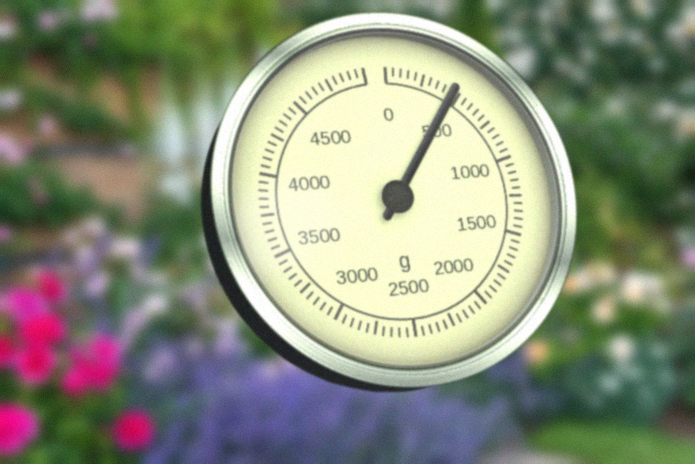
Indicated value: 450 g
